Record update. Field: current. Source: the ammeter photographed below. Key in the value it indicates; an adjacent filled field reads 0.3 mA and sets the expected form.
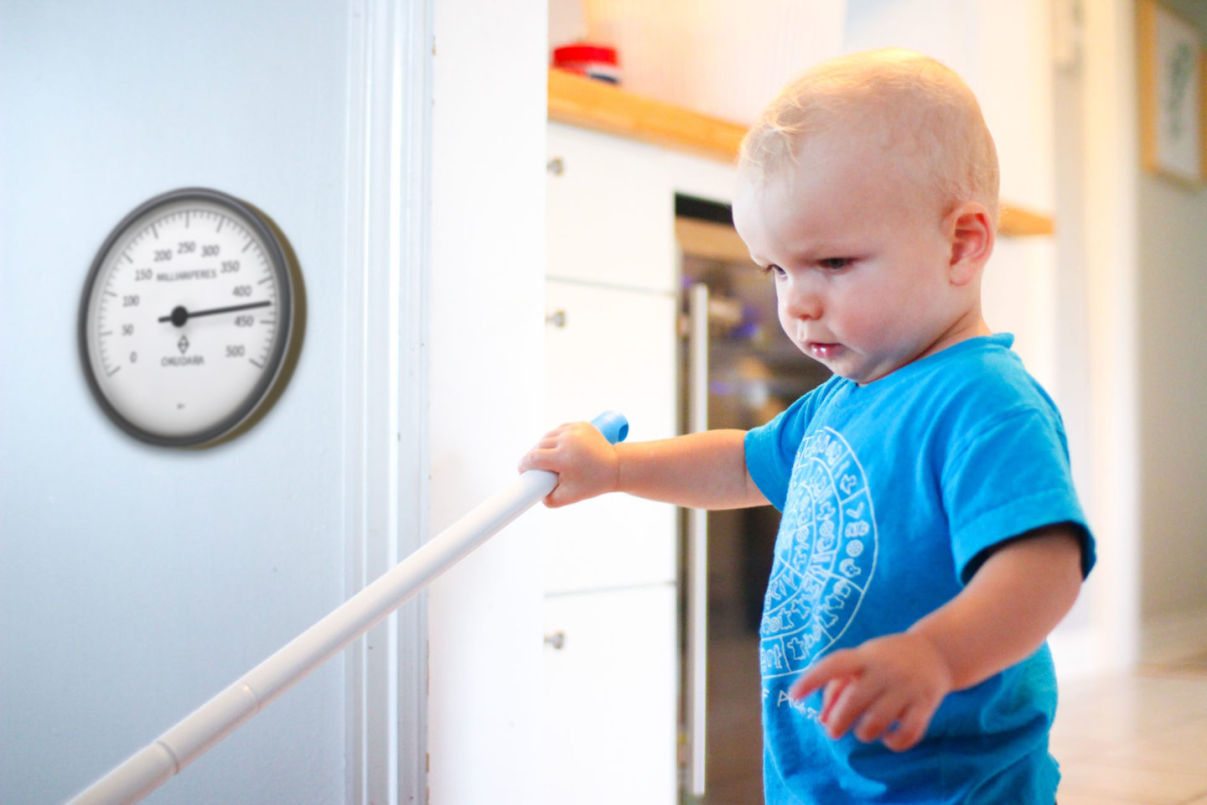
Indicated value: 430 mA
